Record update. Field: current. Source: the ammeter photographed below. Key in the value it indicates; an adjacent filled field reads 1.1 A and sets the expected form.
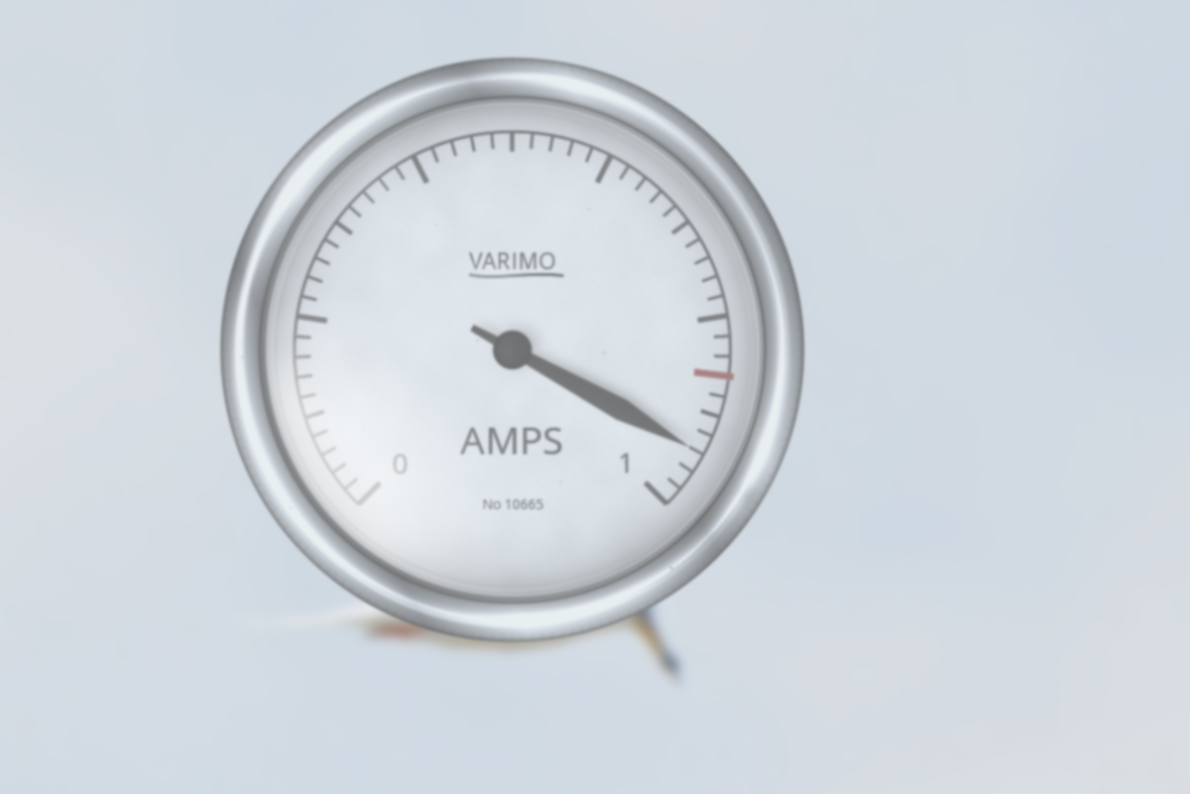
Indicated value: 0.94 A
